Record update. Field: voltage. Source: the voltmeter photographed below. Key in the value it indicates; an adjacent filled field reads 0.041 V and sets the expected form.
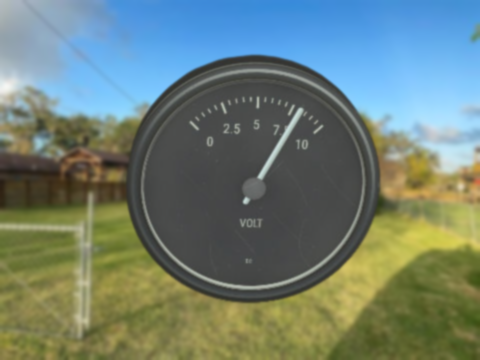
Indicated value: 8 V
